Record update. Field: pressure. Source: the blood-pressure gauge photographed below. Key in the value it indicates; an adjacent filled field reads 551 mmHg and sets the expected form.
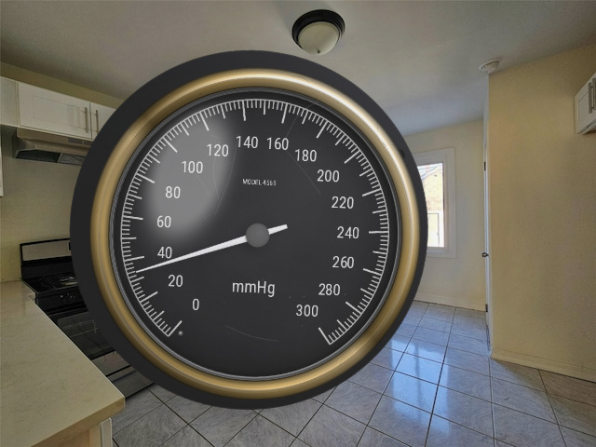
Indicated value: 34 mmHg
